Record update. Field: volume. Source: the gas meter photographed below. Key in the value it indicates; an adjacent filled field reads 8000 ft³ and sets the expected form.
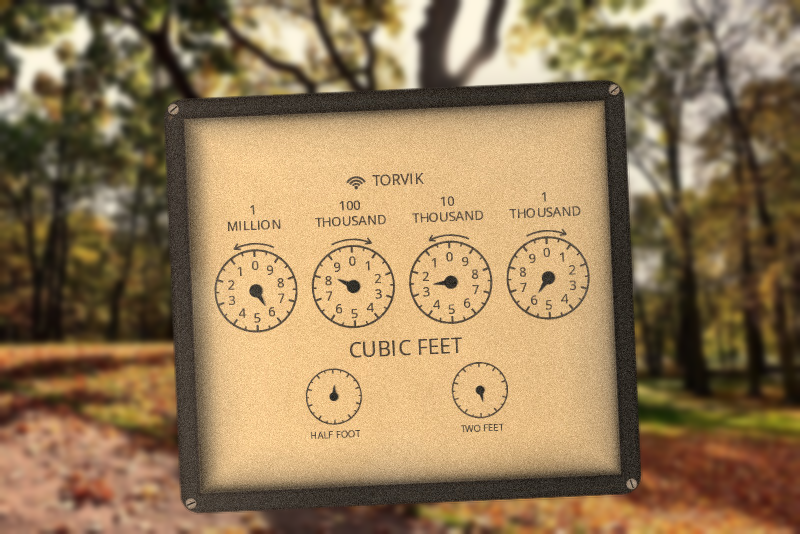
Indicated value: 582600 ft³
